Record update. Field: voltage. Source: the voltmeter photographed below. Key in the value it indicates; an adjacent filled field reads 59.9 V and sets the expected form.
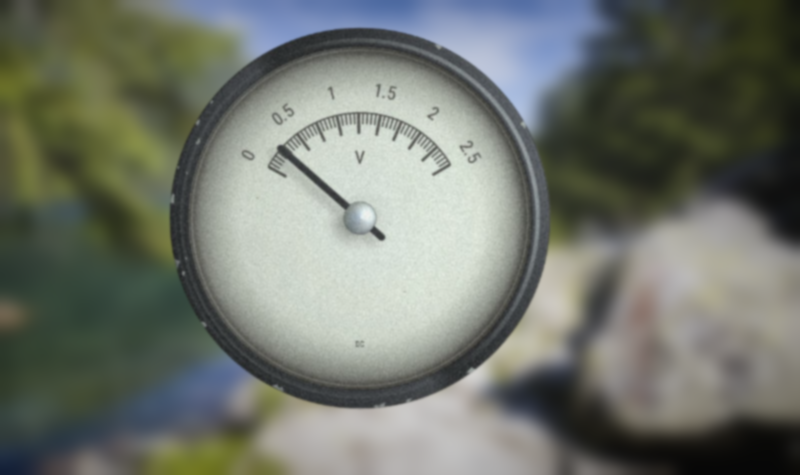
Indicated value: 0.25 V
